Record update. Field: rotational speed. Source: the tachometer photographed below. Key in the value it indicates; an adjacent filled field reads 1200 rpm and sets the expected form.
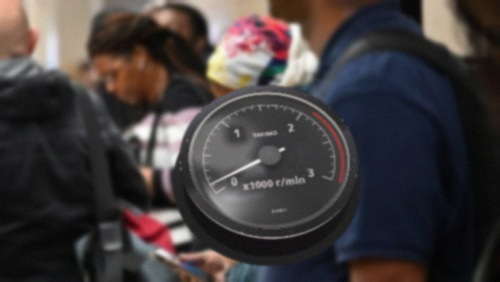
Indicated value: 100 rpm
